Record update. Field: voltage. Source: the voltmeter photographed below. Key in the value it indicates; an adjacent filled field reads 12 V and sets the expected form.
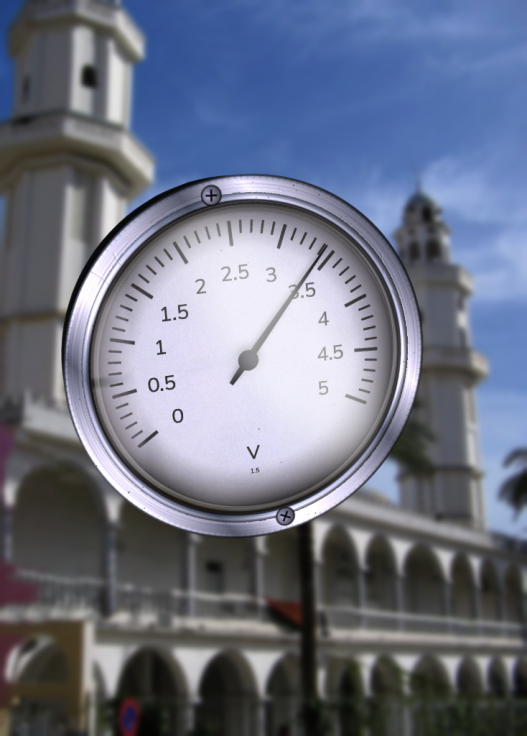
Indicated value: 3.4 V
